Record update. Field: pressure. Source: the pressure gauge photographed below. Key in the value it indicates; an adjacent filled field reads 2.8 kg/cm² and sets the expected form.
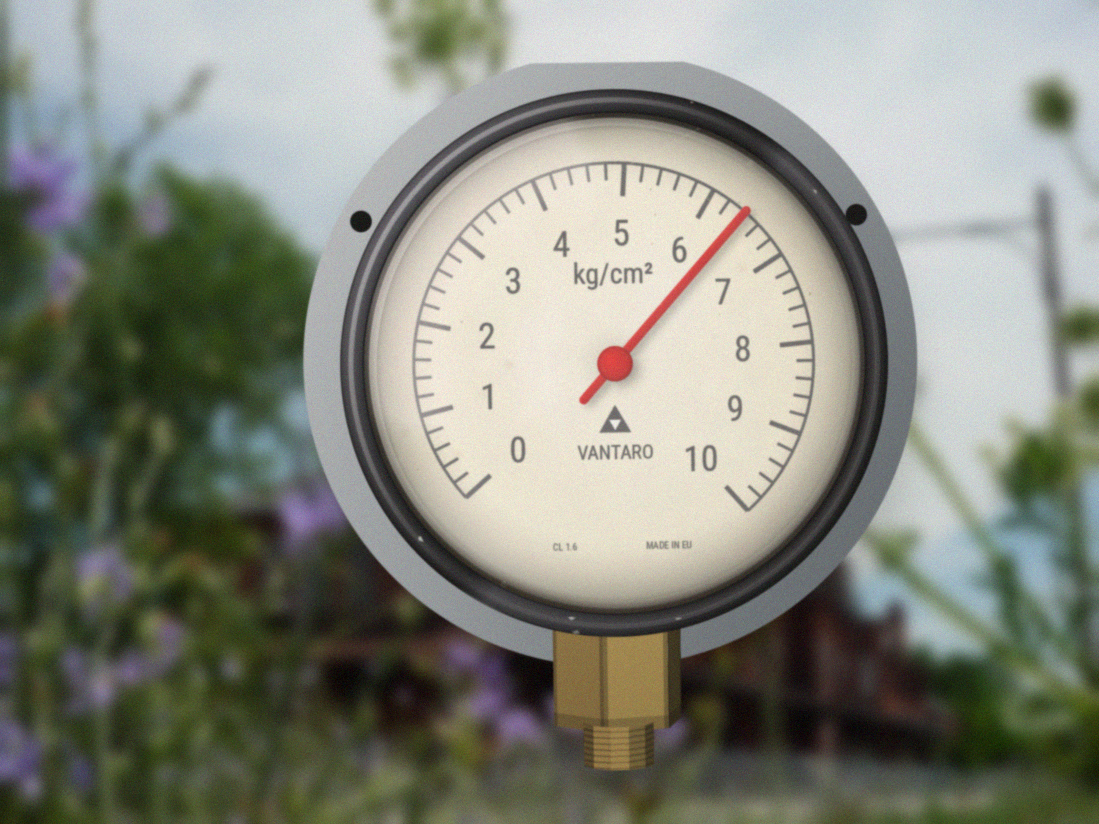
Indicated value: 6.4 kg/cm²
